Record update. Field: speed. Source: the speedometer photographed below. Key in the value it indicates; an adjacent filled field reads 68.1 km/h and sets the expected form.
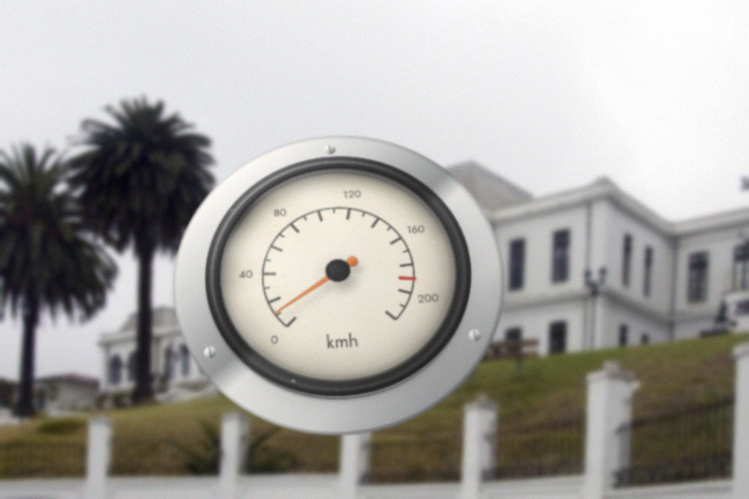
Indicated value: 10 km/h
